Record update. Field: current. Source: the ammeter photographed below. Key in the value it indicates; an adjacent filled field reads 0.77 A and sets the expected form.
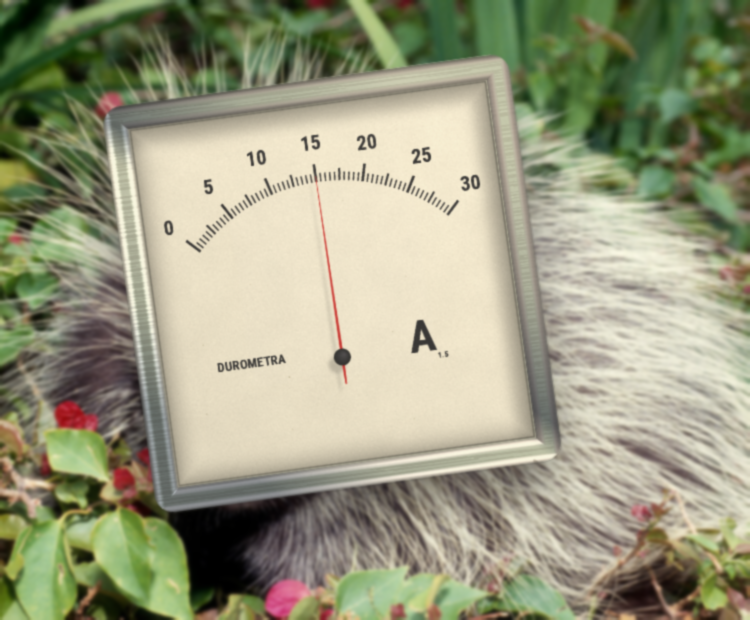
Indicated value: 15 A
